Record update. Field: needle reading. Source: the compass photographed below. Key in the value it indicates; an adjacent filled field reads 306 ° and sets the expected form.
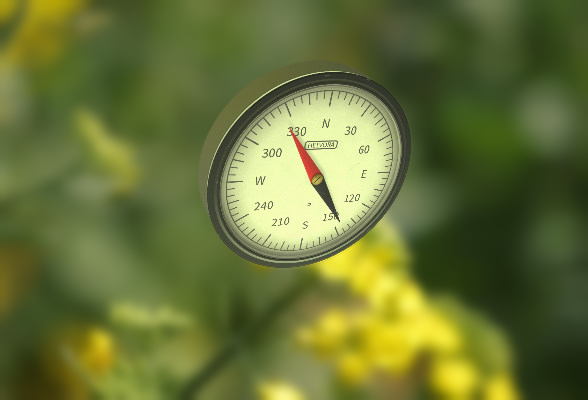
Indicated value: 325 °
